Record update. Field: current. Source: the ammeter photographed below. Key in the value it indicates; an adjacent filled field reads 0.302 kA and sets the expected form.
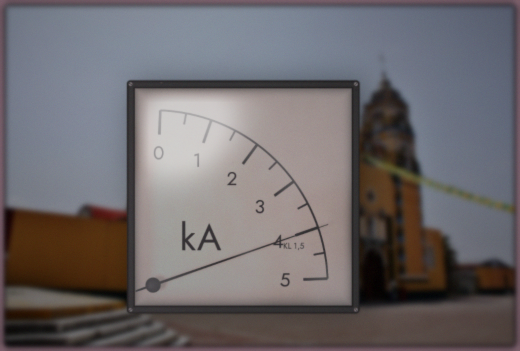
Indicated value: 4 kA
